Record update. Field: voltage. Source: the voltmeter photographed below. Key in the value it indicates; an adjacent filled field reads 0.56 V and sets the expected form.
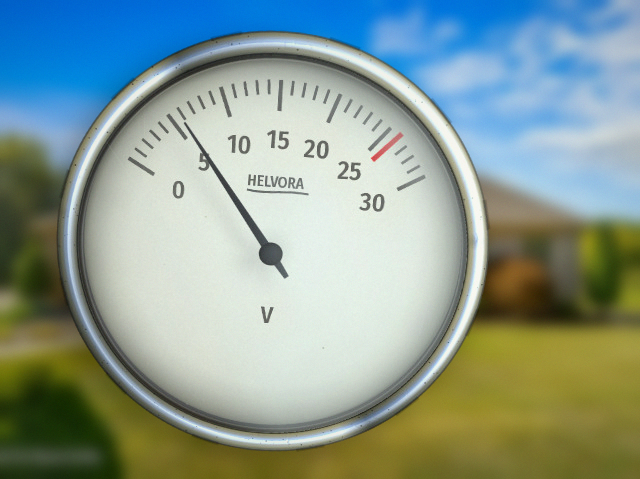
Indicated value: 6 V
